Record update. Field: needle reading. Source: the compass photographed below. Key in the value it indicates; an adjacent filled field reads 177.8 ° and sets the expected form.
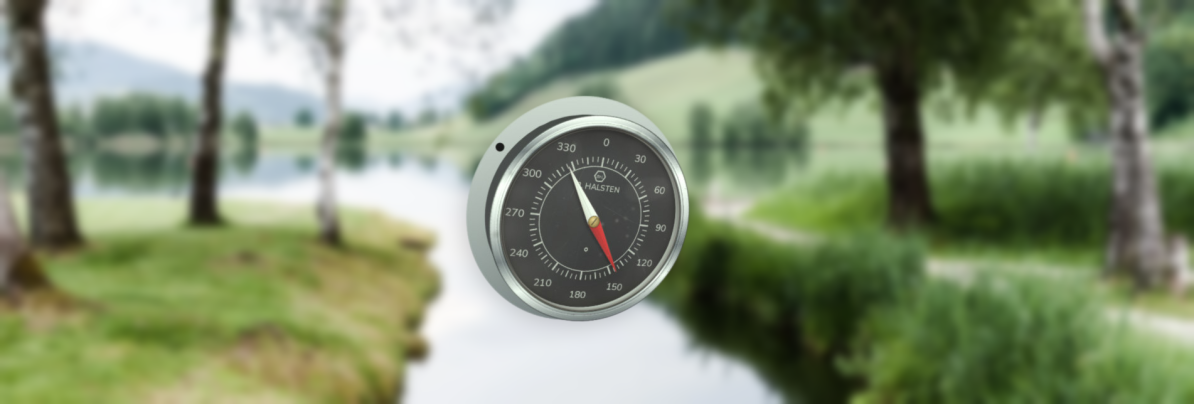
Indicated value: 145 °
